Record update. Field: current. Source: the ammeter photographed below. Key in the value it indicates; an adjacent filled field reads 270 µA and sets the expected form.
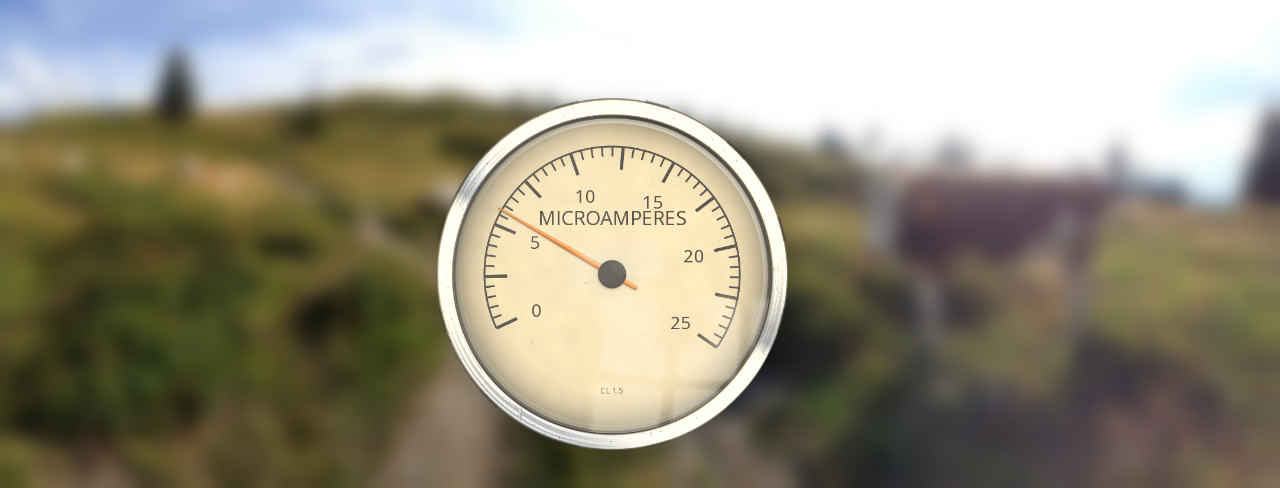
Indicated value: 5.75 µA
